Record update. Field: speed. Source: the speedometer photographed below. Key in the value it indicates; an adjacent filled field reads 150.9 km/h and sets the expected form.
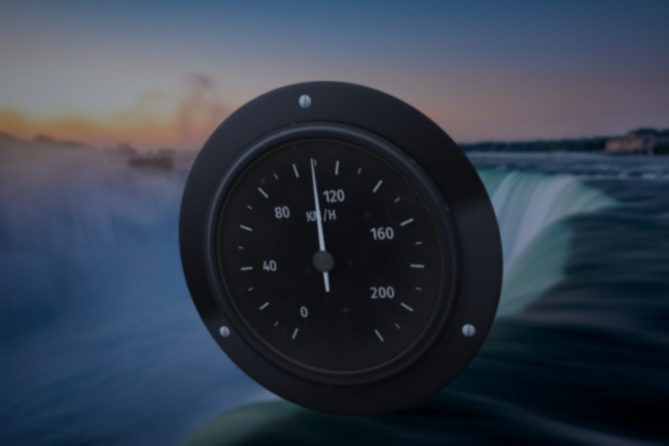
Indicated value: 110 km/h
